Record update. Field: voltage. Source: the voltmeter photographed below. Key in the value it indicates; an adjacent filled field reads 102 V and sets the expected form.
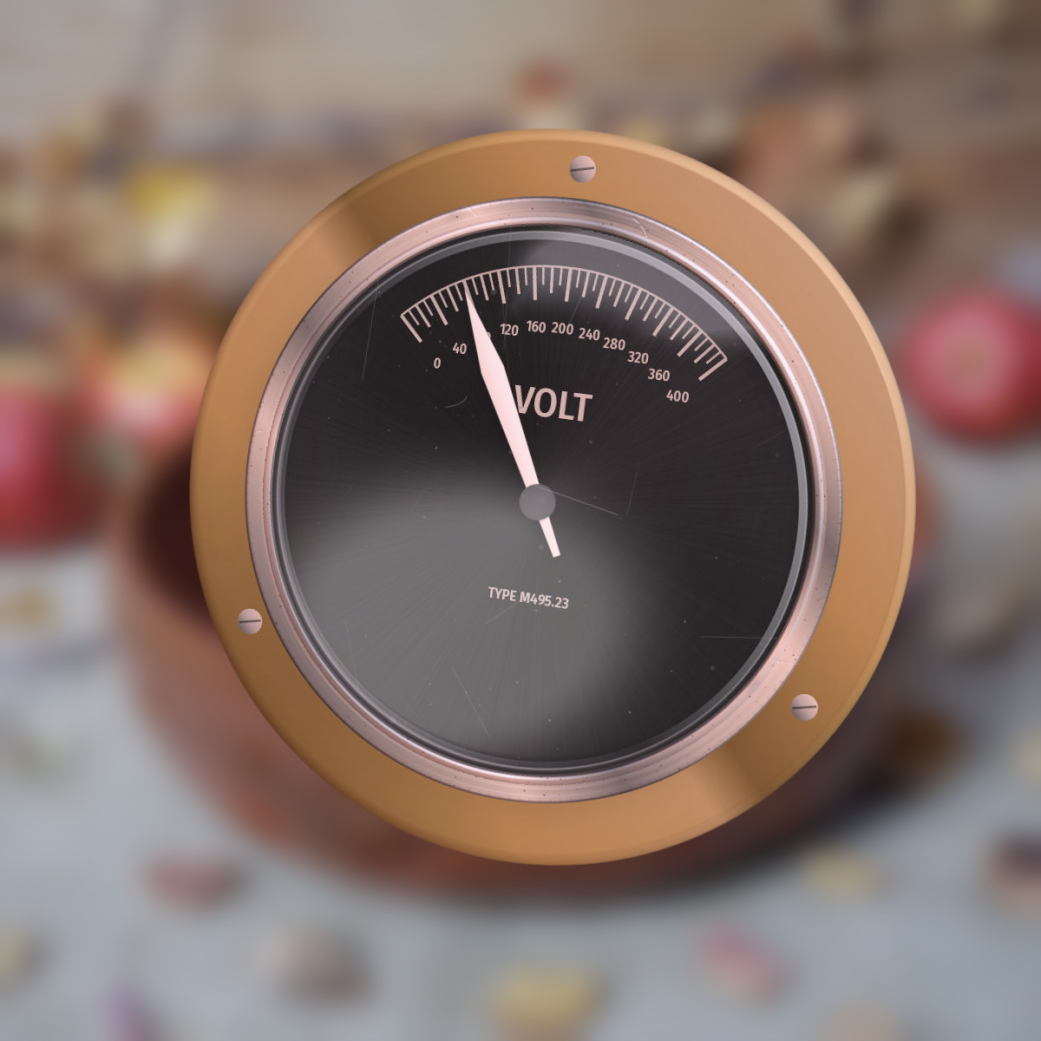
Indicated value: 80 V
